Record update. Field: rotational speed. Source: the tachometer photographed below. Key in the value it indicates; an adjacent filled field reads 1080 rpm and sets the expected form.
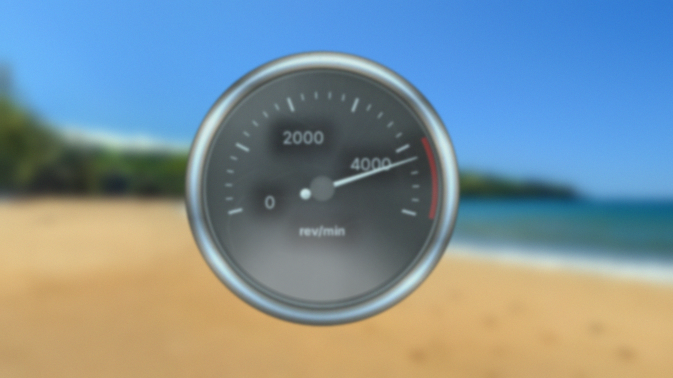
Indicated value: 4200 rpm
